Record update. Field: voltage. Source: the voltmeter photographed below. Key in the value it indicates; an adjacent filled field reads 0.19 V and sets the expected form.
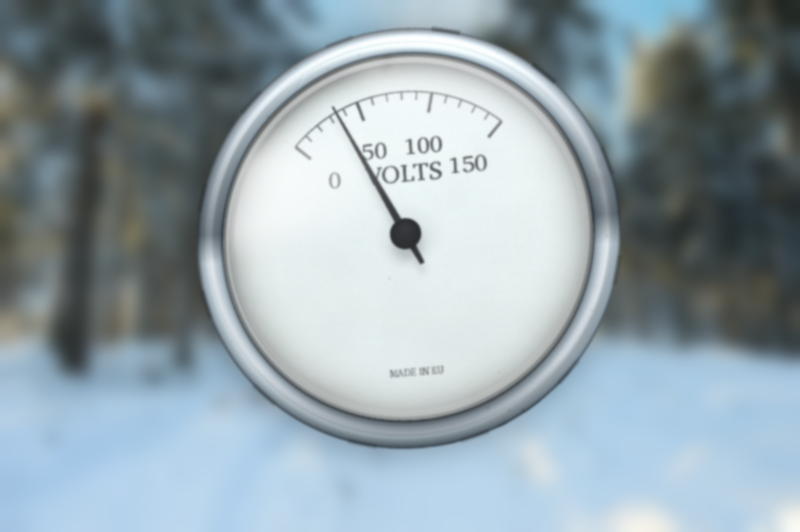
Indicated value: 35 V
